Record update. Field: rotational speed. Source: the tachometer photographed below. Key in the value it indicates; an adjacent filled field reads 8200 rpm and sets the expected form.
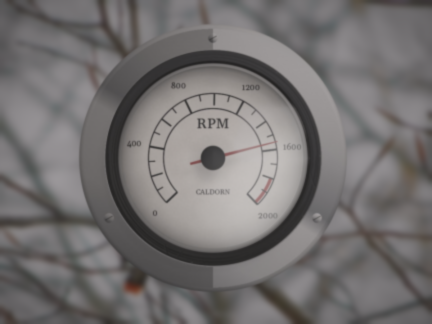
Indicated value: 1550 rpm
